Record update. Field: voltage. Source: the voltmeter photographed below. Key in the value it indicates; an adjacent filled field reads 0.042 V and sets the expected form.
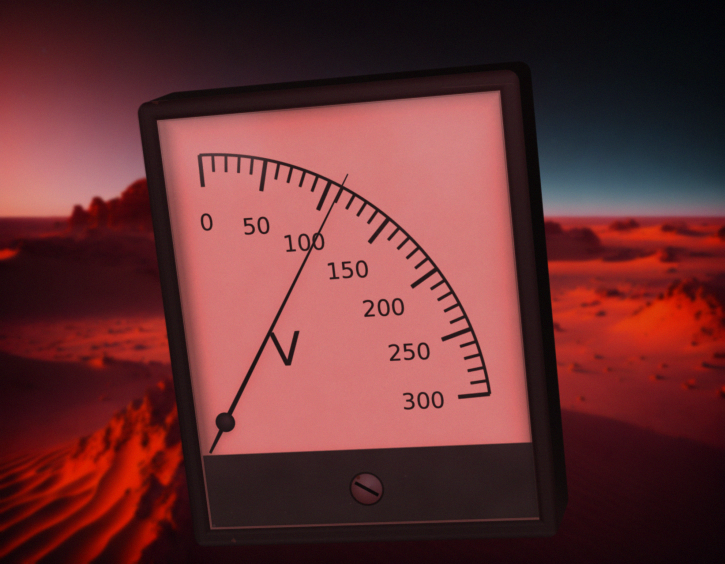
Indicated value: 110 V
